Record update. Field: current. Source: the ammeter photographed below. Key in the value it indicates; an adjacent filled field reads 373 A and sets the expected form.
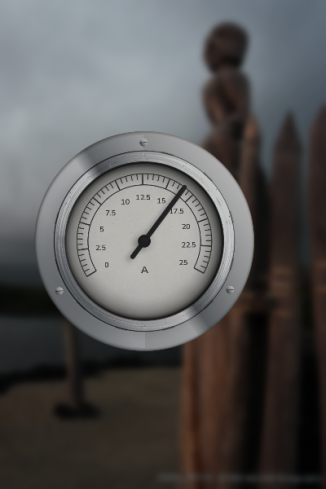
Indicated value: 16.5 A
